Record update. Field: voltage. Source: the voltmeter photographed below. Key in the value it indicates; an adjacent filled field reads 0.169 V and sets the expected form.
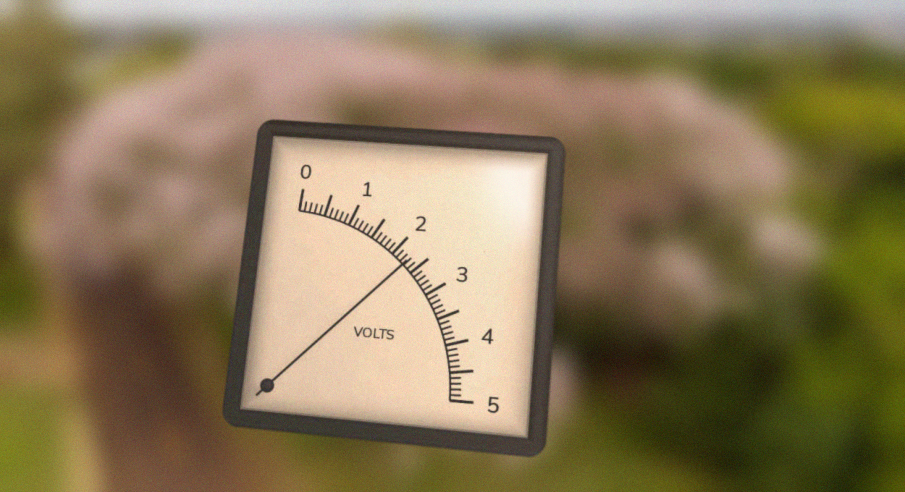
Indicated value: 2.3 V
